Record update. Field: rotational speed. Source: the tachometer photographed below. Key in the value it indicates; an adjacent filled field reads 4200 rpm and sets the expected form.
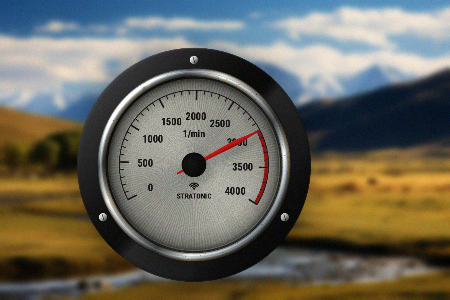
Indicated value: 3000 rpm
